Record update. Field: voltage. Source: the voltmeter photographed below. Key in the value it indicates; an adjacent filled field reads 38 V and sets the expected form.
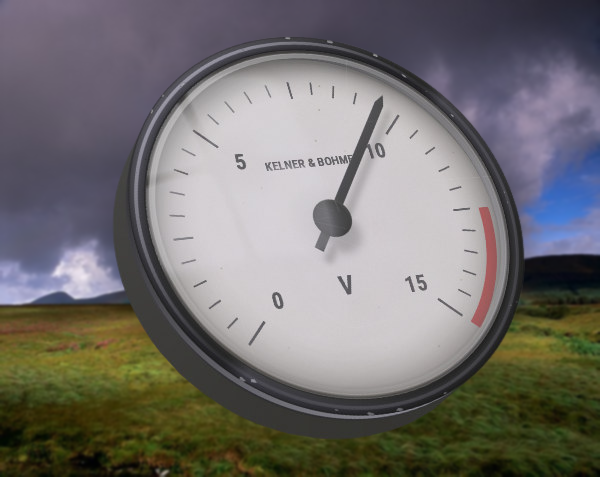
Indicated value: 9.5 V
